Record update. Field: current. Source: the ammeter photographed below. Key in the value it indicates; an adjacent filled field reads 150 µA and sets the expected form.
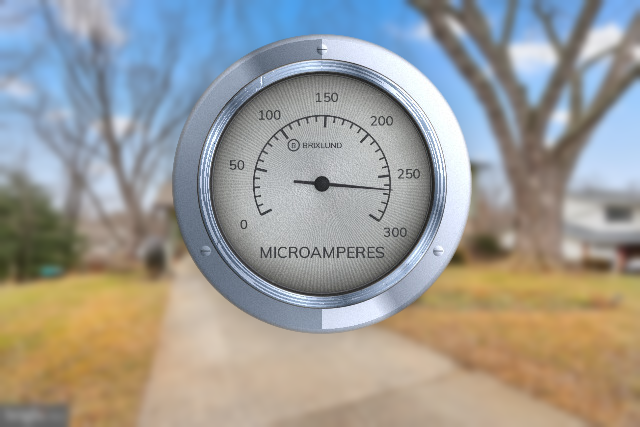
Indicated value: 265 µA
